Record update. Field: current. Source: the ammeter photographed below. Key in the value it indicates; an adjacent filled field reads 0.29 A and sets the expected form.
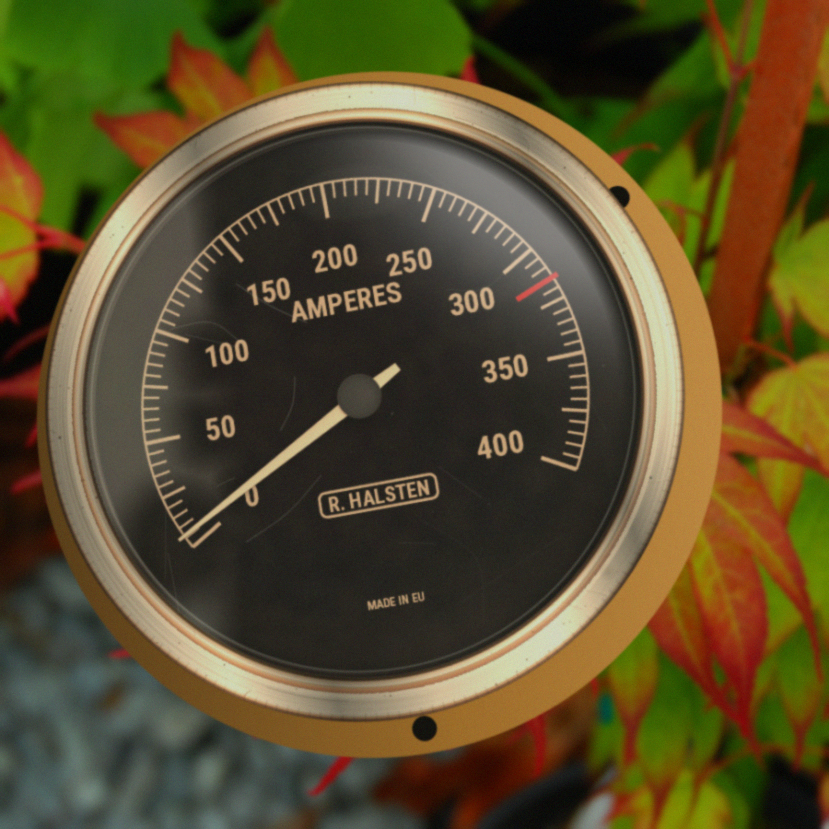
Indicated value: 5 A
